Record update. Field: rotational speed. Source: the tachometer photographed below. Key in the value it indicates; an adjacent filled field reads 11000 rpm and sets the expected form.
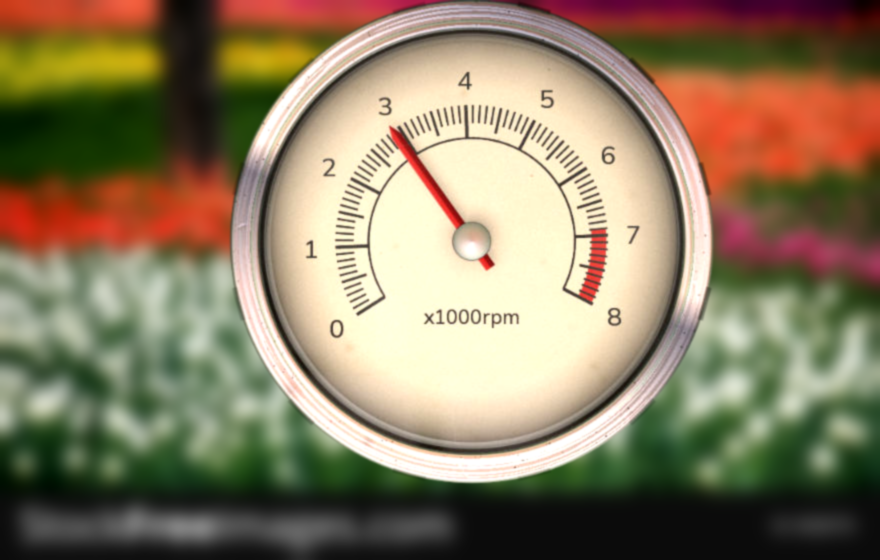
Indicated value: 2900 rpm
